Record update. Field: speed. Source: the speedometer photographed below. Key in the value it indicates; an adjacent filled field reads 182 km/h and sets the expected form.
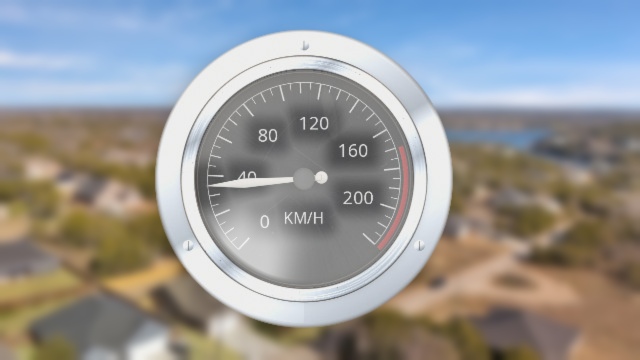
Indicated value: 35 km/h
